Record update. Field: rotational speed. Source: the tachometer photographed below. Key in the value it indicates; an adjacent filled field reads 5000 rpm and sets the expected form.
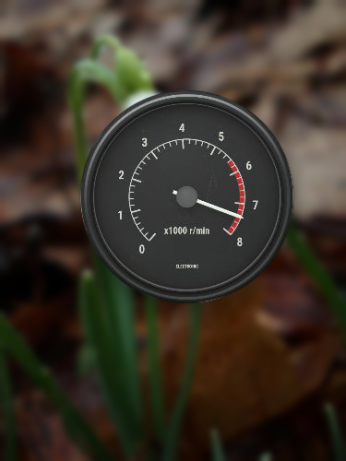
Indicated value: 7400 rpm
